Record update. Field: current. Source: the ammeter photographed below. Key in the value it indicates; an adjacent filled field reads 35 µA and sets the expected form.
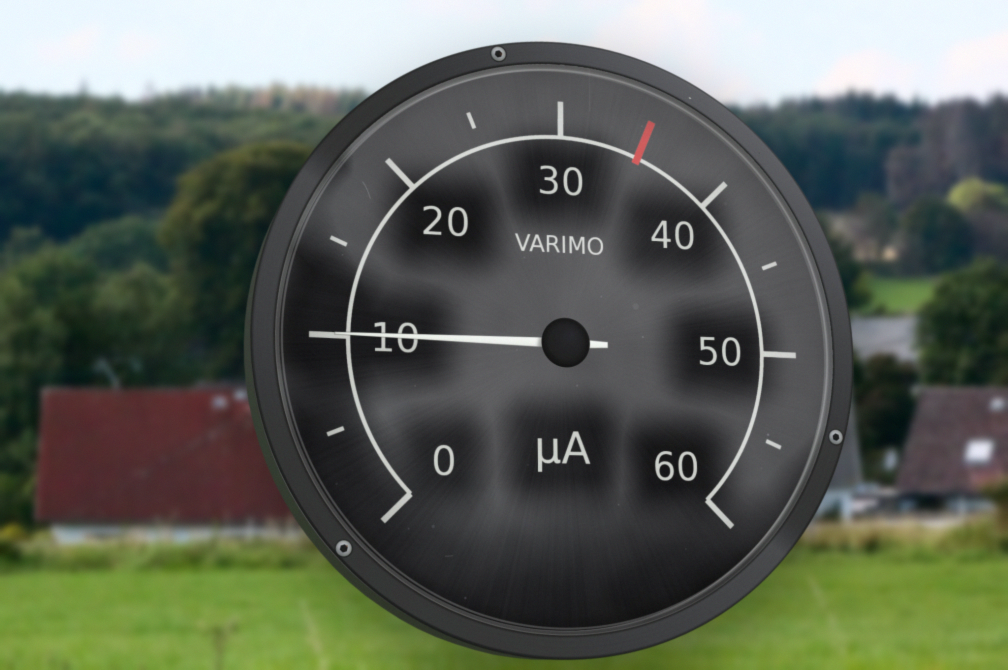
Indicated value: 10 µA
